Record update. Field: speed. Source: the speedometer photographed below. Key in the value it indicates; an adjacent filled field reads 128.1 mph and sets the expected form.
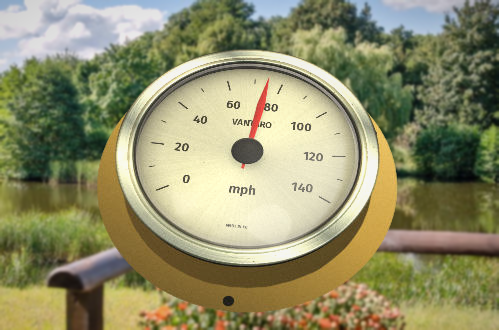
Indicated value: 75 mph
